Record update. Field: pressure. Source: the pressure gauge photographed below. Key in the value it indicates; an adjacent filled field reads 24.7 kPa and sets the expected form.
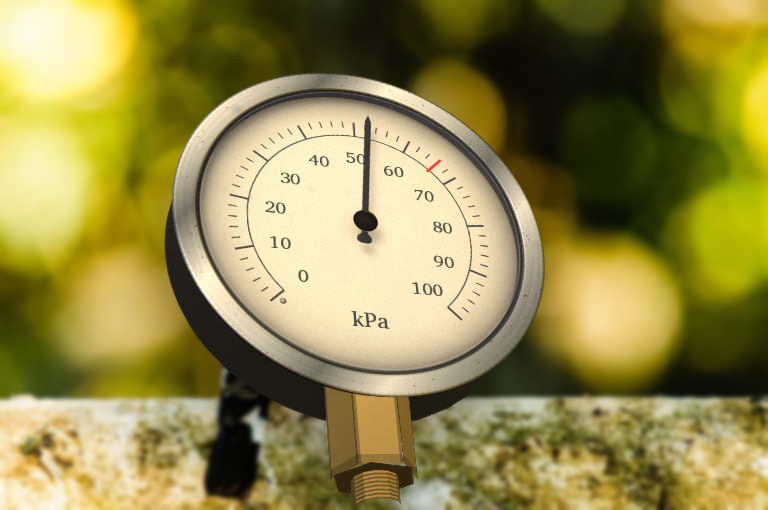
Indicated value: 52 kPa
